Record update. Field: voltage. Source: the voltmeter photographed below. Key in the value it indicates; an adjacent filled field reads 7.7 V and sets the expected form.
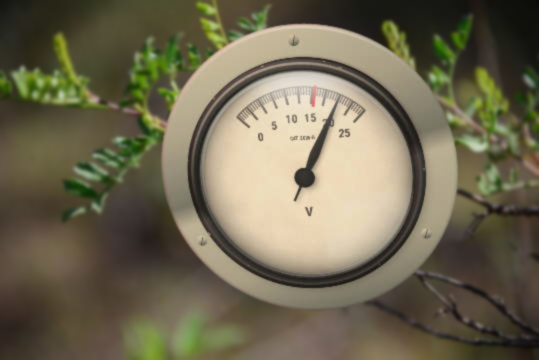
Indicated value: 20 V
